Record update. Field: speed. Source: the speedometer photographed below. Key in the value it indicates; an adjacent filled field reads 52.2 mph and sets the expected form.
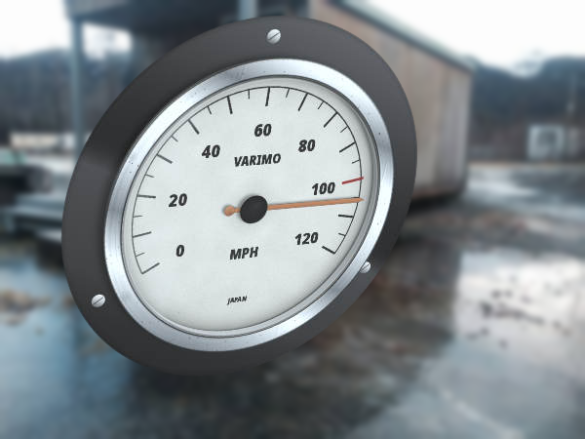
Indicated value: 105 mph
